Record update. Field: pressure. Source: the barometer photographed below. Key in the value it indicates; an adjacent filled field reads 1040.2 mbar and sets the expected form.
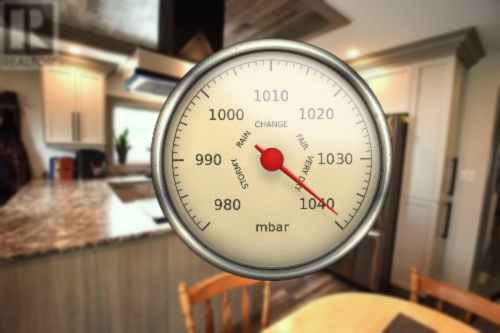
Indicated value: 1039 mbar
